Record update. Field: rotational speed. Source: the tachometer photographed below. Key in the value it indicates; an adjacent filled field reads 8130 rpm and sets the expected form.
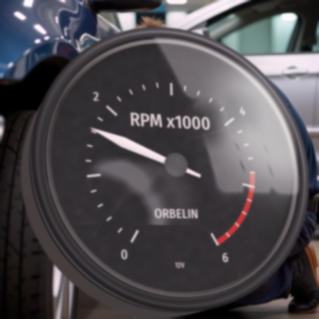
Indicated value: 1600 rpm
